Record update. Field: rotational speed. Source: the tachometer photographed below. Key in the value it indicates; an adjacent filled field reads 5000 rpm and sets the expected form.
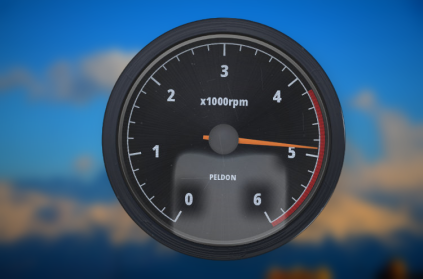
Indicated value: 4900 rpm
